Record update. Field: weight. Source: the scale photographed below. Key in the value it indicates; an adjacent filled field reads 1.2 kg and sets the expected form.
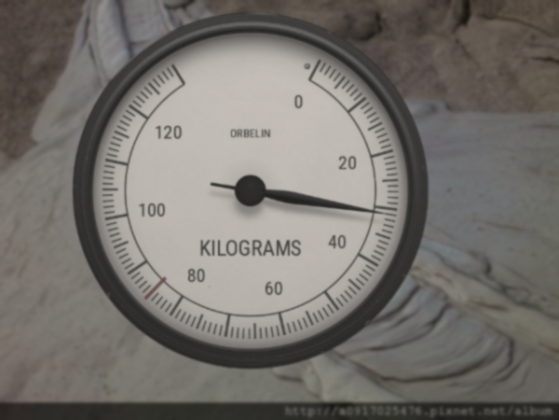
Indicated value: 31 kg
